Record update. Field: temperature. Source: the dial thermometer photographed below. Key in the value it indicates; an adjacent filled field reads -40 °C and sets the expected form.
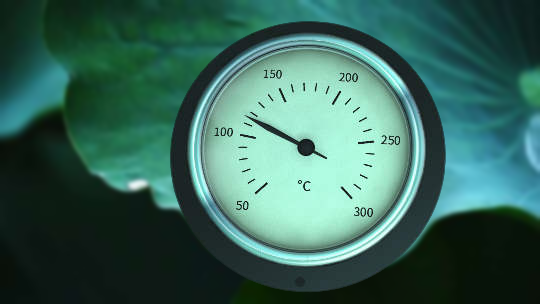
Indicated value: 115 °C
